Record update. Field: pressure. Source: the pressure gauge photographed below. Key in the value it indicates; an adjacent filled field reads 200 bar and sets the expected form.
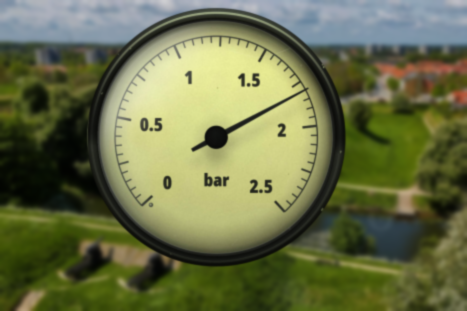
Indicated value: 1.8 bar
